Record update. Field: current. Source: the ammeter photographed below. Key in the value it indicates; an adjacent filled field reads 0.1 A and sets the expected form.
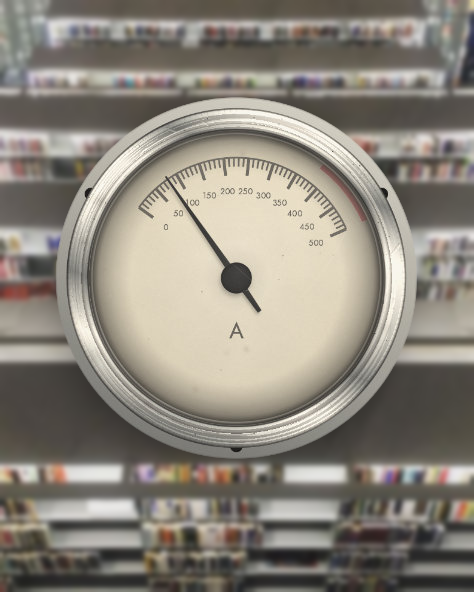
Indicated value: 80 A
